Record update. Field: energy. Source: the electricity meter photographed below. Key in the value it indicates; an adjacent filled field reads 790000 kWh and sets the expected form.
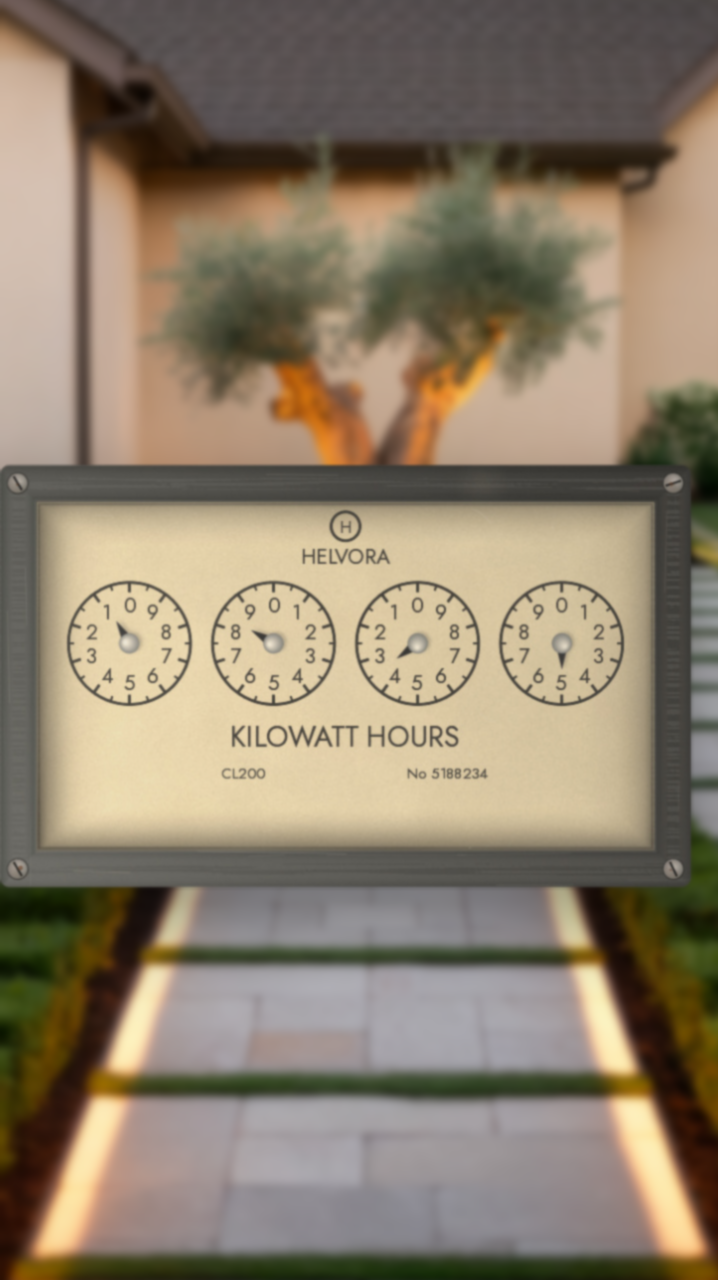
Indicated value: 835 kWh
